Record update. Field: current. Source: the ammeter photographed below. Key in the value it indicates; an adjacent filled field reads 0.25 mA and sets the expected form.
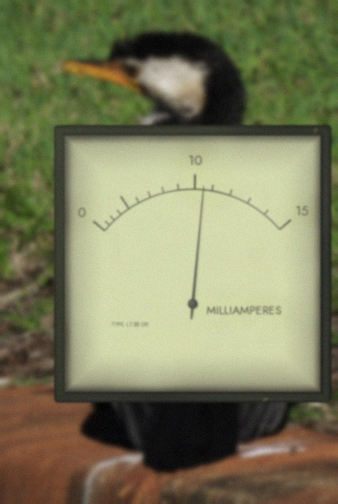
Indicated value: 10.5 mA
